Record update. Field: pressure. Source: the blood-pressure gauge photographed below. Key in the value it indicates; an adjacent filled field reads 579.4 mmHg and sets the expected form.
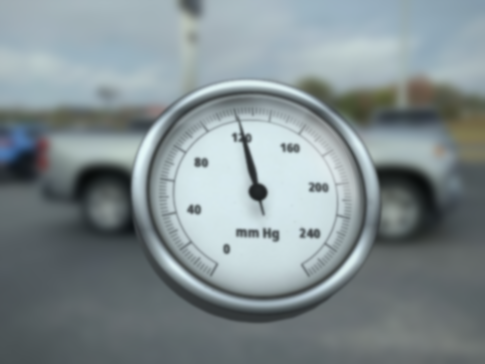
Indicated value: 120 mmHg
